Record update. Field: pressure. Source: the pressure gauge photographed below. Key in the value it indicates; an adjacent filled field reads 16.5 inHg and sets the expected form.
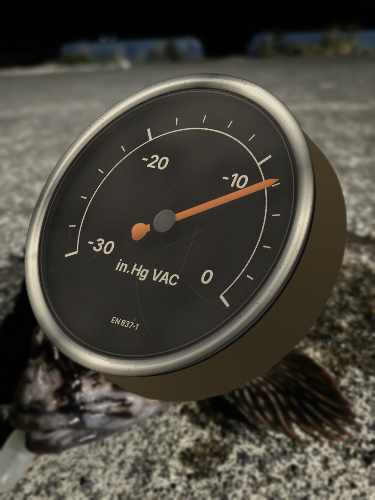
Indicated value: -8 inHg
